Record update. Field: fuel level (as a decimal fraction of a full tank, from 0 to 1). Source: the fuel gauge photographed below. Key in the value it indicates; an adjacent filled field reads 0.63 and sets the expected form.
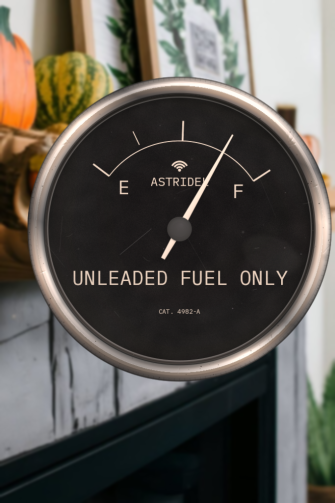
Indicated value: 0.75
